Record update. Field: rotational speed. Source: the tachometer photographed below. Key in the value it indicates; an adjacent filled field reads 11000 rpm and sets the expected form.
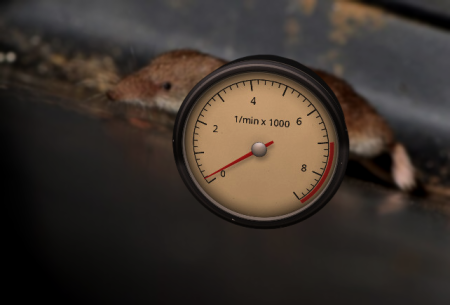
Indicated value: 200 rpm
